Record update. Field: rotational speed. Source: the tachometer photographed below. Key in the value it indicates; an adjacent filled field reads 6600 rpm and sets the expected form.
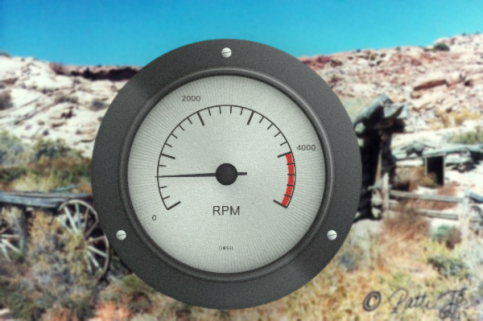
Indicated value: 600 rpm
